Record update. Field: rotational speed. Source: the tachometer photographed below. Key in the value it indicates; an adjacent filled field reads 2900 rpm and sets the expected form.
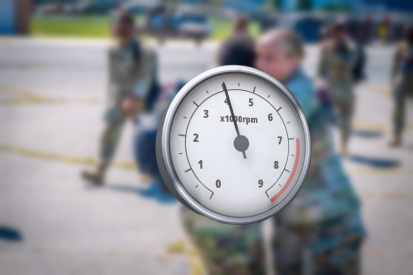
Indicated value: 4000 rpm
